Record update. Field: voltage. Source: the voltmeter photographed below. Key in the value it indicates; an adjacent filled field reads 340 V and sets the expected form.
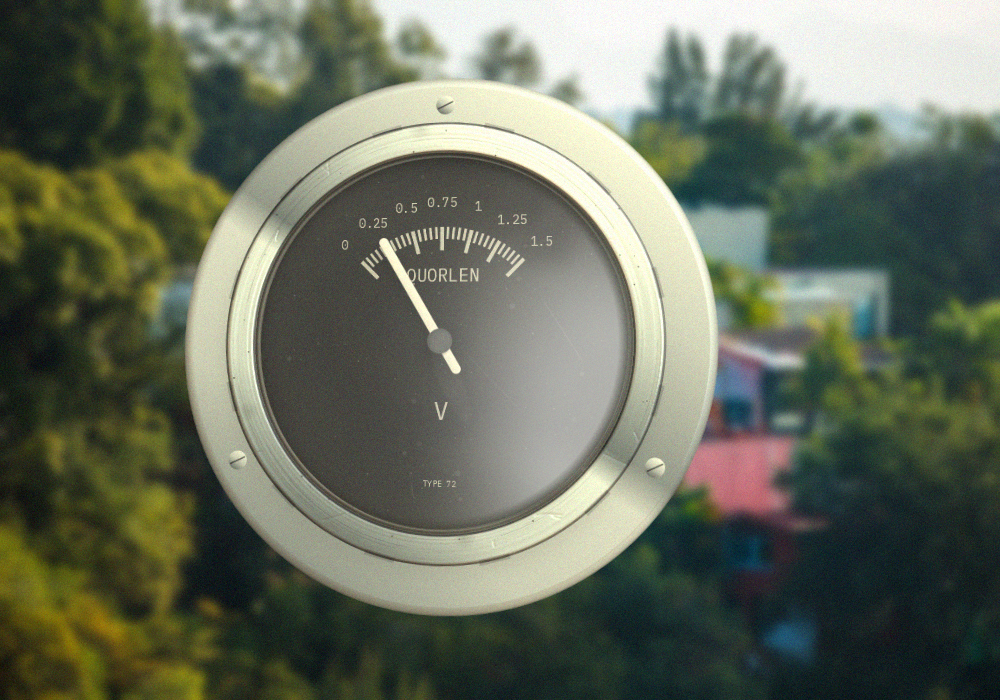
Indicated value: 0.25 V
